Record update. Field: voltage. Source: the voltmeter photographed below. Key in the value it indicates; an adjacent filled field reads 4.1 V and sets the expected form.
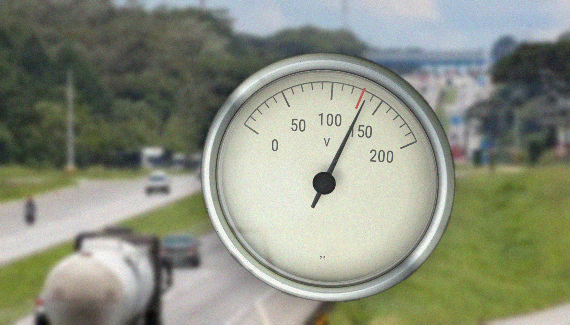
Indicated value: 135 V
